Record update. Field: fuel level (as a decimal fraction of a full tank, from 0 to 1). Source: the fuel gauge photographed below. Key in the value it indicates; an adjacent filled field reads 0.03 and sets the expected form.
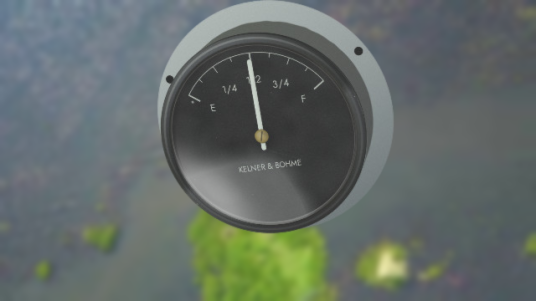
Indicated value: 0.5
